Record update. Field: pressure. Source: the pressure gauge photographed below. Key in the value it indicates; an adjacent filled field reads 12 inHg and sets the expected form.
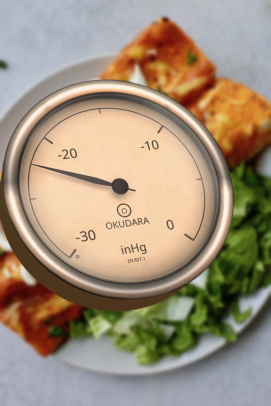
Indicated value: -22.5 inHg
